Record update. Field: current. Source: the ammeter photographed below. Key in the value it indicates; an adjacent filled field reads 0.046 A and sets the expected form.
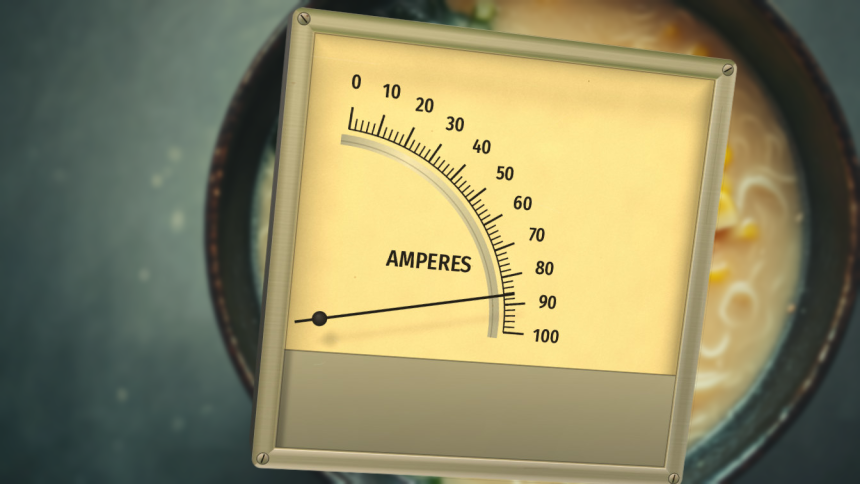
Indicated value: 86 A
